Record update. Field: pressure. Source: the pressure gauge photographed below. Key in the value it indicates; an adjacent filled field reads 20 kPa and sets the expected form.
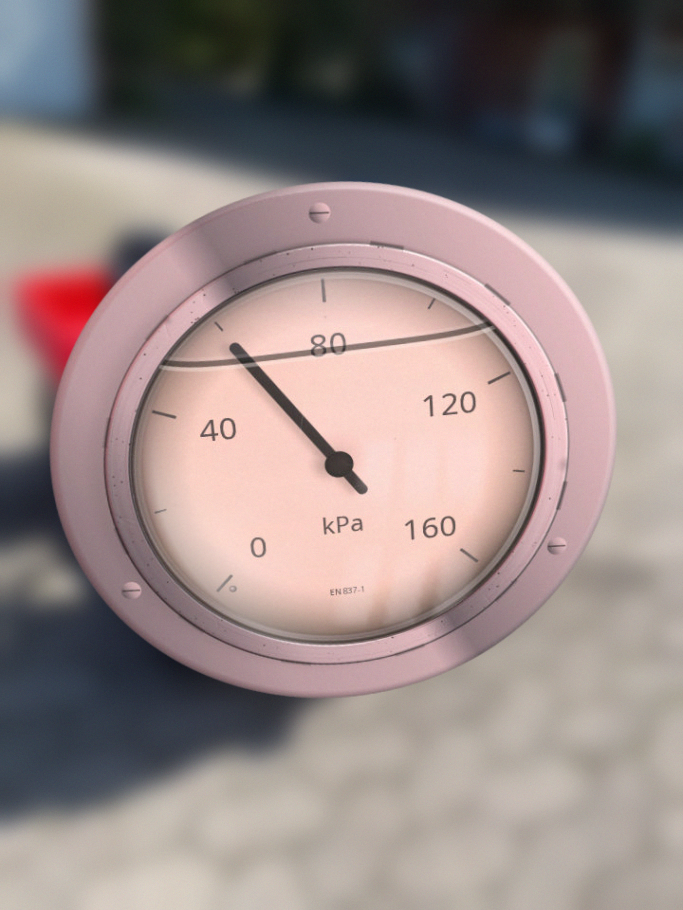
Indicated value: 60 kPa
